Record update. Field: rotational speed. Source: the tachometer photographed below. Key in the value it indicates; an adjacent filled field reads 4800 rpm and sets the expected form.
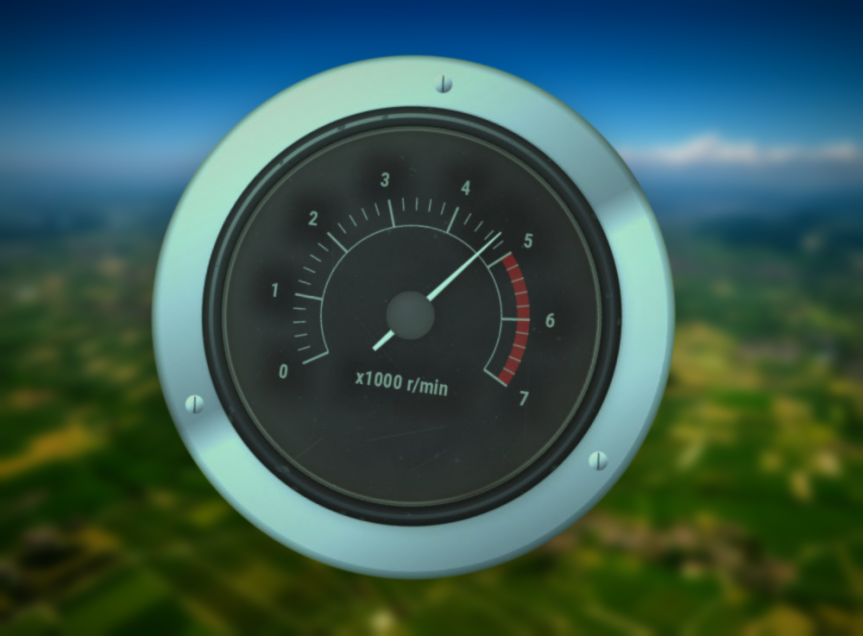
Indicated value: 4700 rpm
